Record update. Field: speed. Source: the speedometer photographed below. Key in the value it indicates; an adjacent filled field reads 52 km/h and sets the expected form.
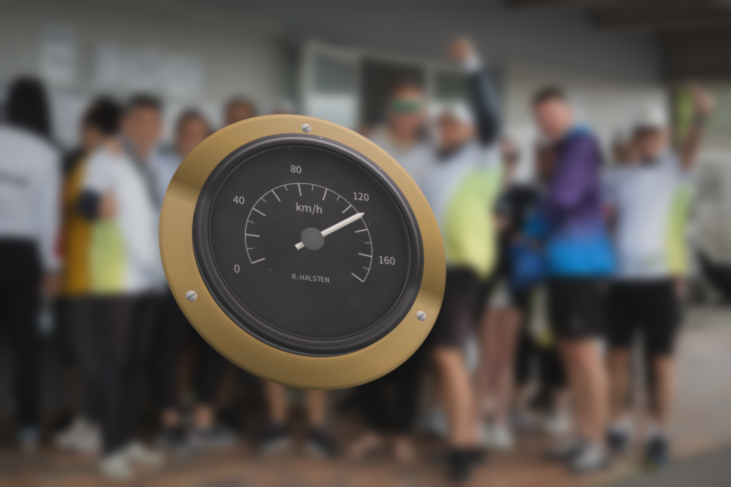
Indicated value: 130 km/h
